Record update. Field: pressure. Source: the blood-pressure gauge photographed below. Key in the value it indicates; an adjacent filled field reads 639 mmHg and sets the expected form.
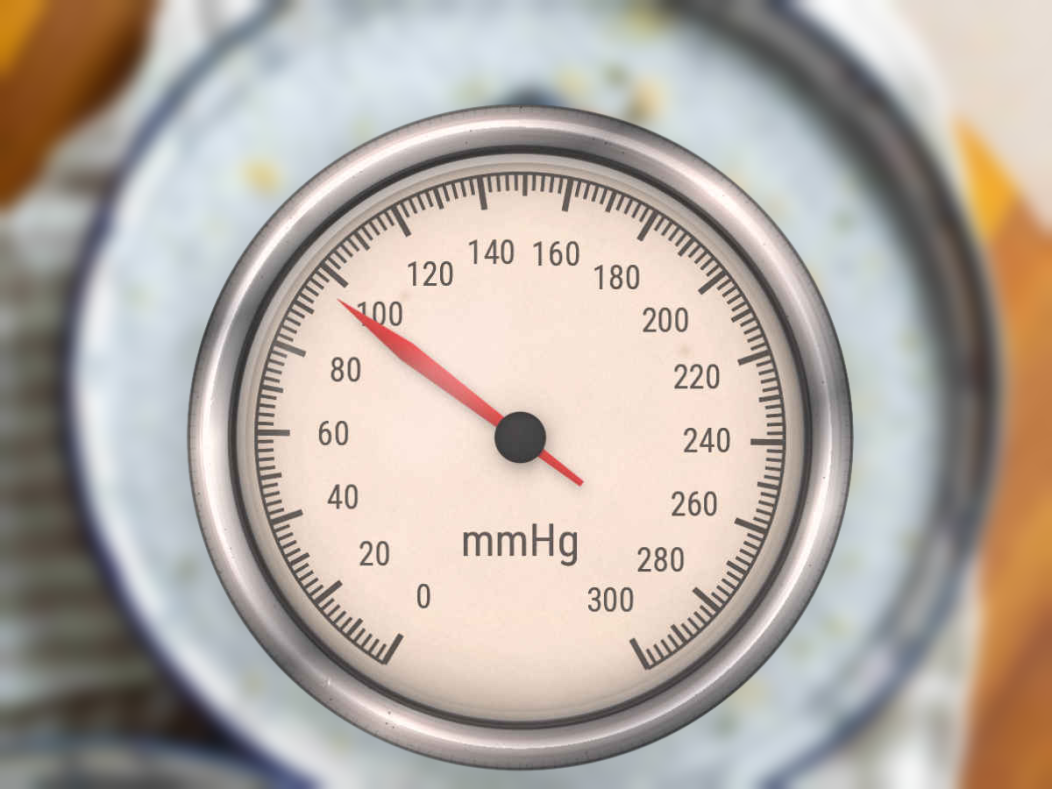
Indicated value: 96 mmHg
